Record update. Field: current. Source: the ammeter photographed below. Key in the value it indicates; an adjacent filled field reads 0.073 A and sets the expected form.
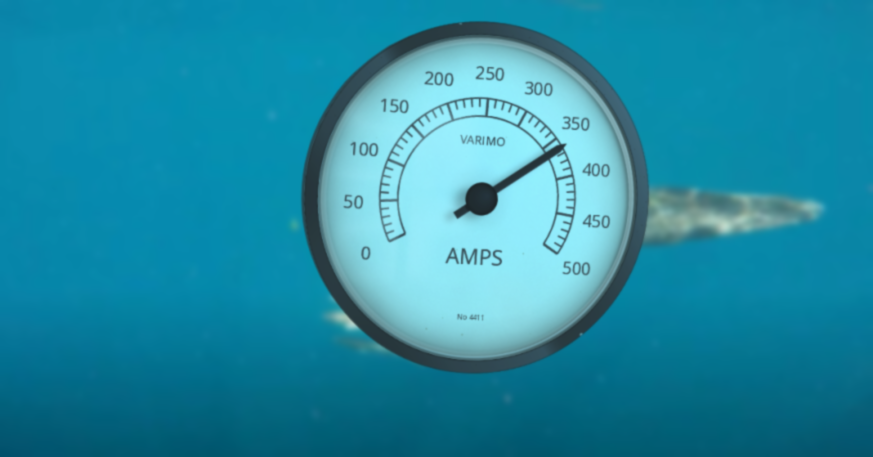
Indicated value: 360 A
